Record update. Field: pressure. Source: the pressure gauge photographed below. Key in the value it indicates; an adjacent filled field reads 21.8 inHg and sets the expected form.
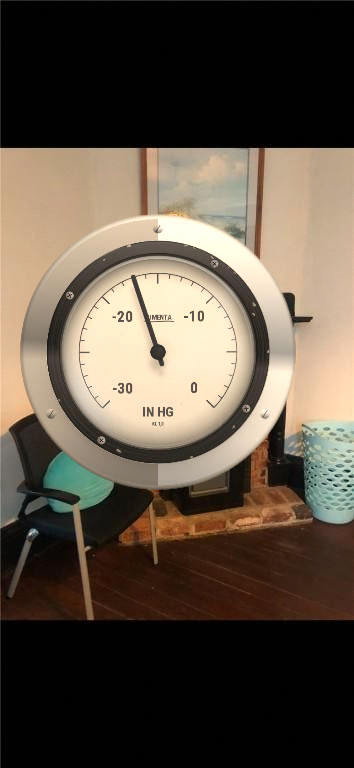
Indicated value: -17 inHg
